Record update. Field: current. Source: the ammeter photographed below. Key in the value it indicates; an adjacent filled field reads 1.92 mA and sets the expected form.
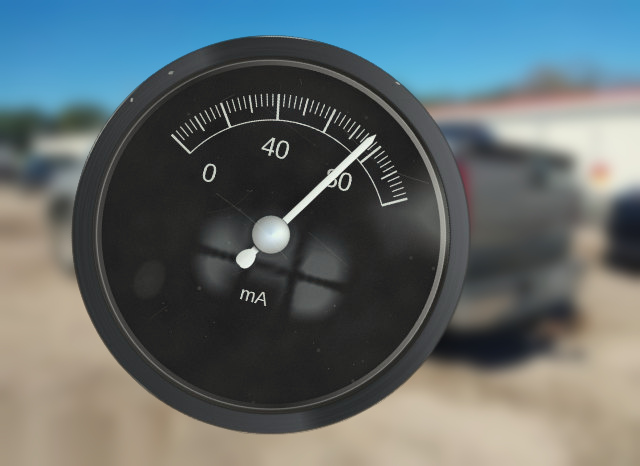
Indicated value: 76 mA
